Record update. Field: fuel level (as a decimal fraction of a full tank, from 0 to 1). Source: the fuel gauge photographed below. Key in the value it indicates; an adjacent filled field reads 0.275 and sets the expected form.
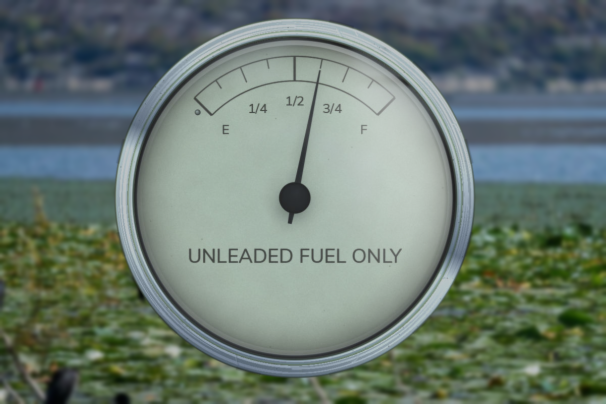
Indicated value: 0.625
